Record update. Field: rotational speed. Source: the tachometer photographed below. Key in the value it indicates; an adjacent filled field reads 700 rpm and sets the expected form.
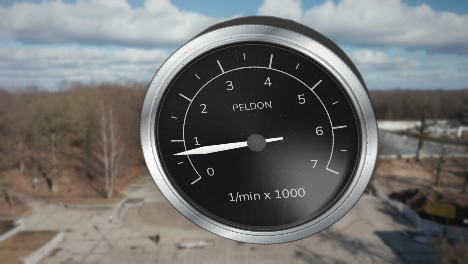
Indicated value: 750 rpm
